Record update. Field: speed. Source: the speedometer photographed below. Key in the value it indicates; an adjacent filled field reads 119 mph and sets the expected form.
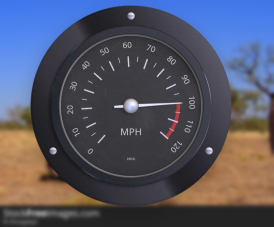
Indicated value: 100 mph
